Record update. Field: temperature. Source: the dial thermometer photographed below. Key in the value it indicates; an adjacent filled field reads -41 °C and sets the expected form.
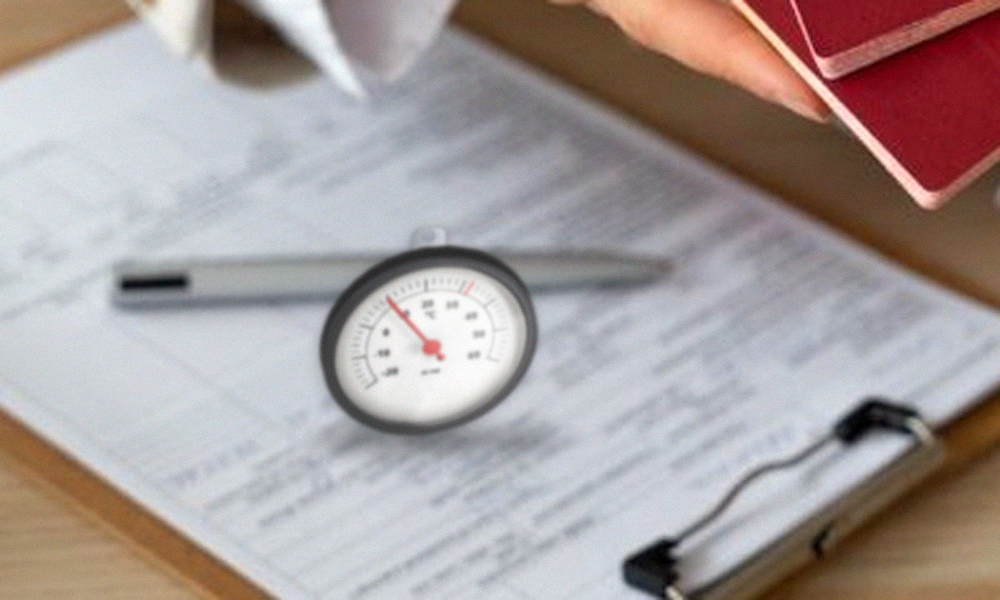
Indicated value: 10 °C
